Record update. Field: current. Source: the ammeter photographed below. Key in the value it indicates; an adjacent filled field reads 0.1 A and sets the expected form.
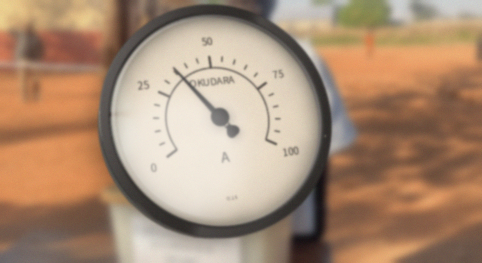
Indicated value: 35 A
